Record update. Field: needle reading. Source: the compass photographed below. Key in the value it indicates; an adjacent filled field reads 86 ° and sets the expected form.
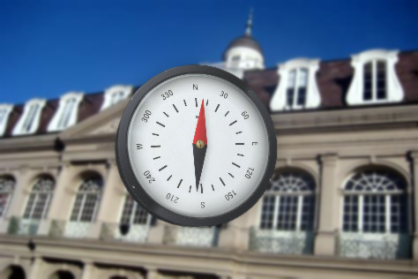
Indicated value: 7.5 °
